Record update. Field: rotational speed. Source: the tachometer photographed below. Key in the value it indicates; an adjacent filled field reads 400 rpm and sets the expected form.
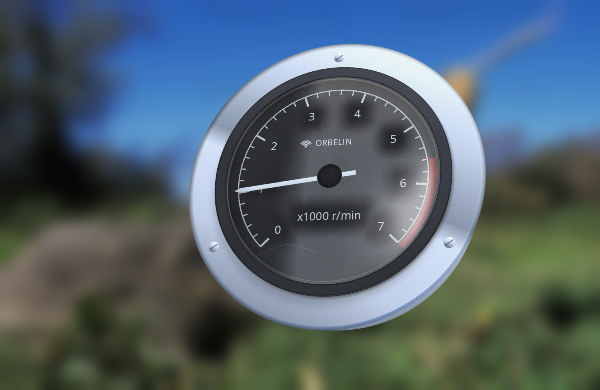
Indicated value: 1000 rpm
